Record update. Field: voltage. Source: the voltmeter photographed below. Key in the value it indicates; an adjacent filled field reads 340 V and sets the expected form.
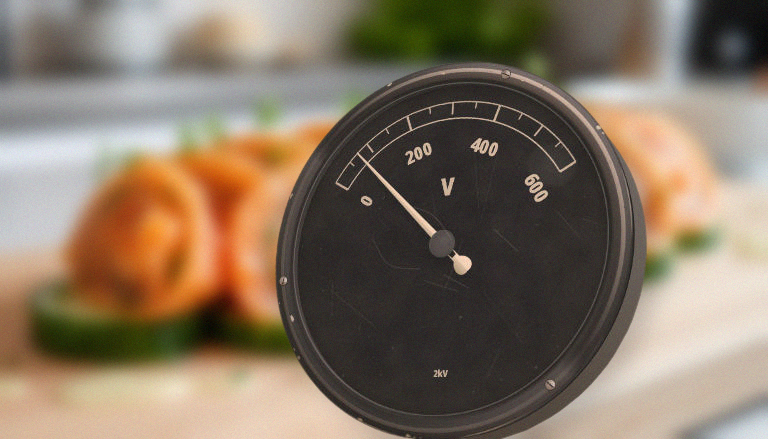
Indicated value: 75 V
